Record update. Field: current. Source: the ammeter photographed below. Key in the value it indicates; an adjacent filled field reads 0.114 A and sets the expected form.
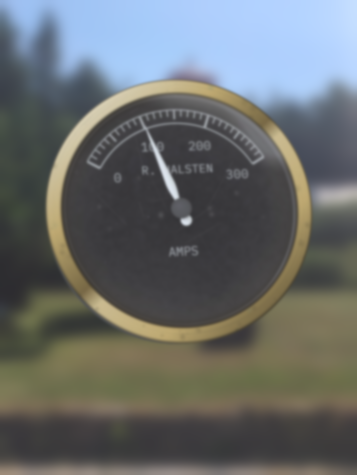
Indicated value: 100 A
